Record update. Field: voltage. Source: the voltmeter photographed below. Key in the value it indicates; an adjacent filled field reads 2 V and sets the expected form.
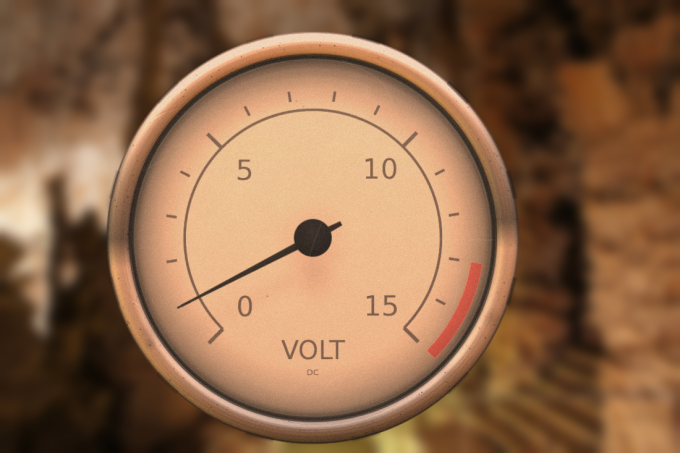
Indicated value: 1 V
